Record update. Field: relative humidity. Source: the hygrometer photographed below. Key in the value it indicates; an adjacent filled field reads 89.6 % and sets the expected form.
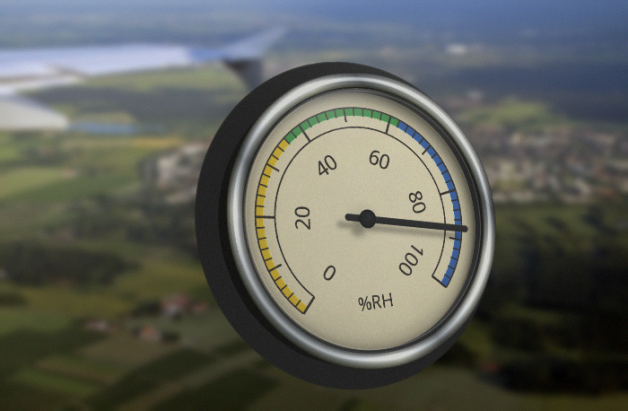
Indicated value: 88 %
